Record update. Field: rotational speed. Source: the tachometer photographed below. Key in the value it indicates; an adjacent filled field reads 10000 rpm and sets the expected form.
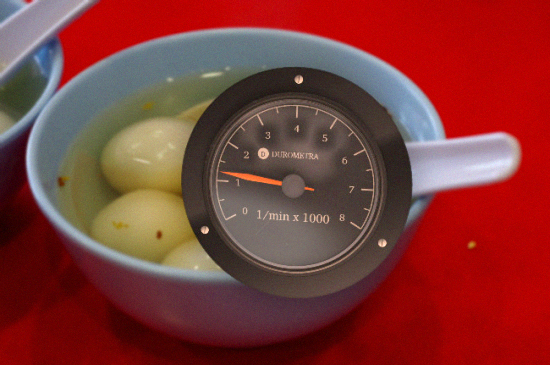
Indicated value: 1250 rpm
